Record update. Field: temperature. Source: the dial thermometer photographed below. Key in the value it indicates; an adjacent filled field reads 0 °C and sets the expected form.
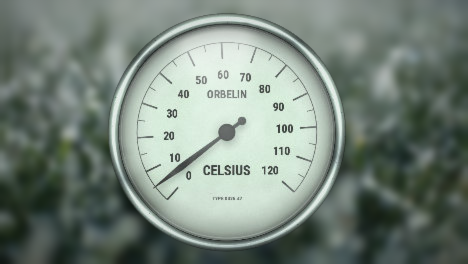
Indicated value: 5 °C
